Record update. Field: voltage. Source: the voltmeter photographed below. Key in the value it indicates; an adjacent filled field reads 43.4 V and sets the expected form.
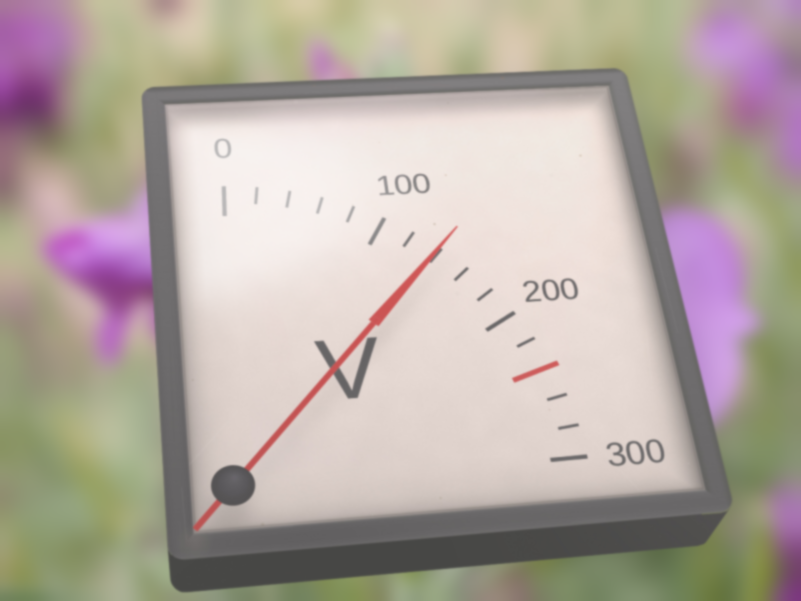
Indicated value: 140 V
